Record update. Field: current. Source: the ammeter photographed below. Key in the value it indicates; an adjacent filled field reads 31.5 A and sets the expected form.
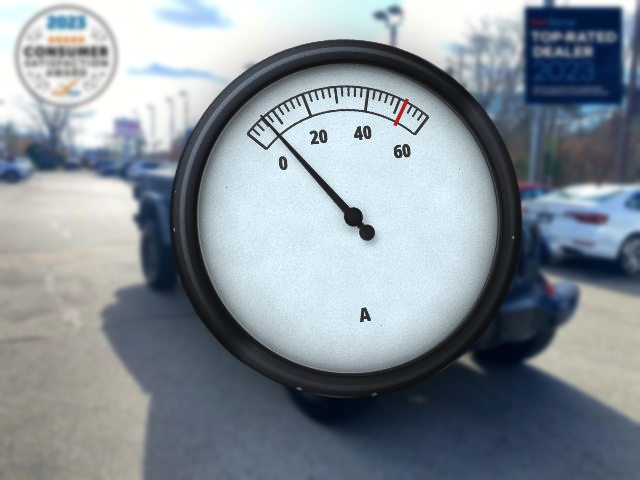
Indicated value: 6 A
